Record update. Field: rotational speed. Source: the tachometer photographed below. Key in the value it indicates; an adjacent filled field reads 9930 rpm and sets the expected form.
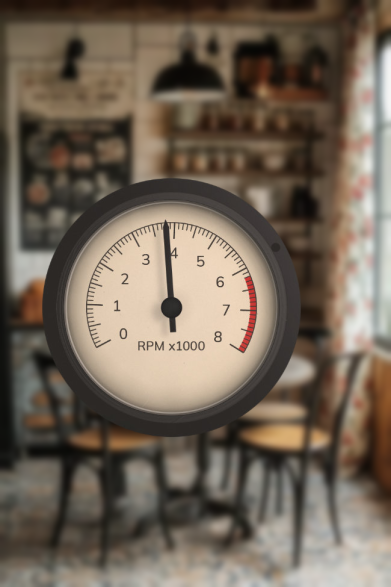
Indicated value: 3800 rpm
